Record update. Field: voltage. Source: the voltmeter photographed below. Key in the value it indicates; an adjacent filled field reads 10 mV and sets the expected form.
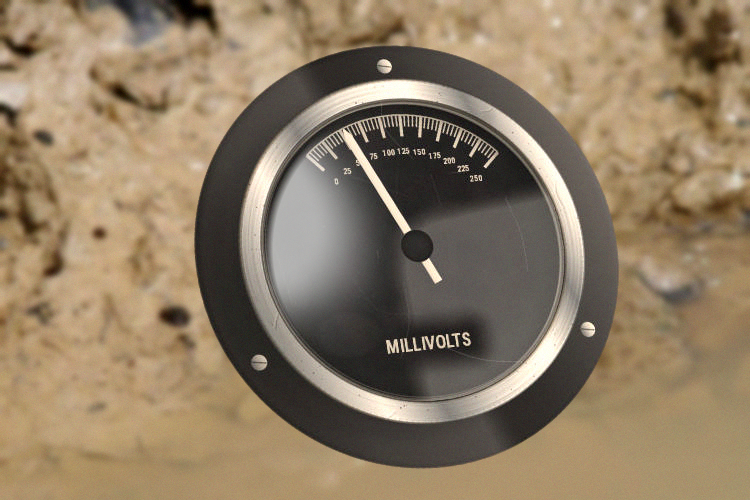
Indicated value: 50 mV
